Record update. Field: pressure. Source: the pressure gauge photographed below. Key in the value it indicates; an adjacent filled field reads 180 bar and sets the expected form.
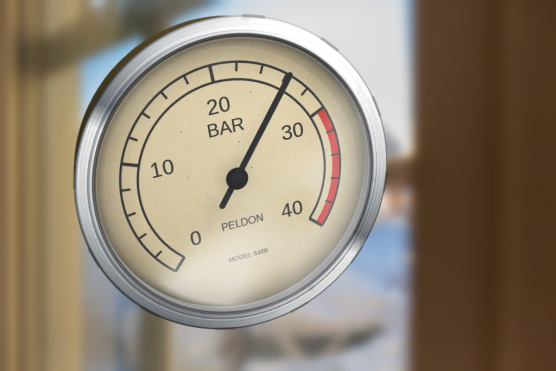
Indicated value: 26 bar
